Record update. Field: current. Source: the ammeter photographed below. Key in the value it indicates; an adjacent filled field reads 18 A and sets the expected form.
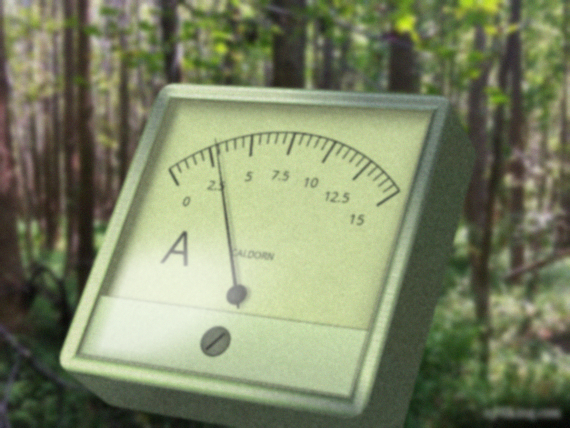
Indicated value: 3 A
